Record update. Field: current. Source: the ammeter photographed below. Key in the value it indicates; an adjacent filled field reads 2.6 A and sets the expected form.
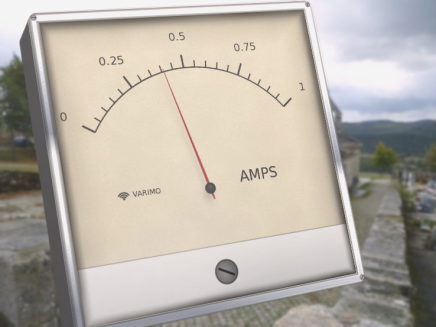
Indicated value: 0.4 A
